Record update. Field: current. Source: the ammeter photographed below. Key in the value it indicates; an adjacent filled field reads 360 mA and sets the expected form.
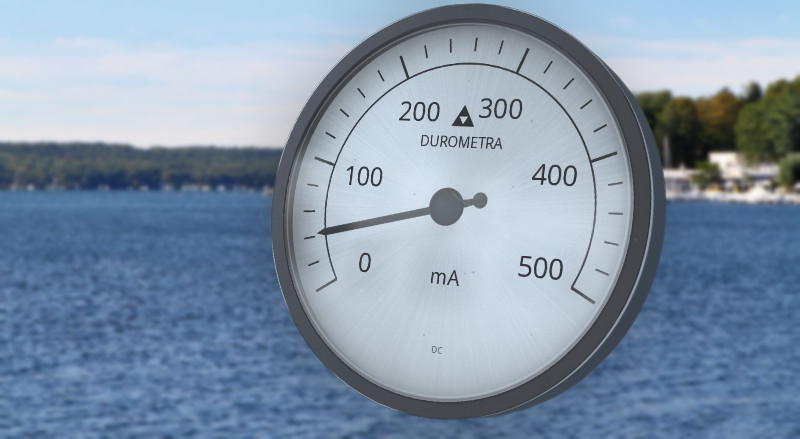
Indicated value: 40 mA
